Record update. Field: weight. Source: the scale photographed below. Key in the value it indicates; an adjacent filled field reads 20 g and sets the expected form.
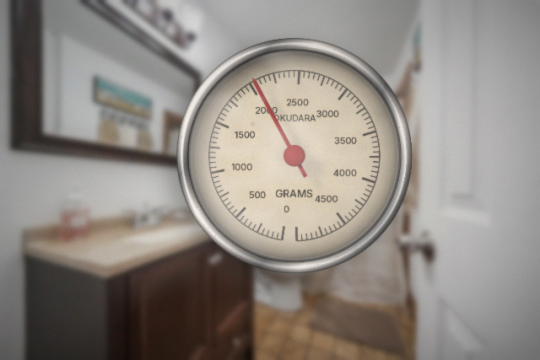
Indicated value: 2050 g
